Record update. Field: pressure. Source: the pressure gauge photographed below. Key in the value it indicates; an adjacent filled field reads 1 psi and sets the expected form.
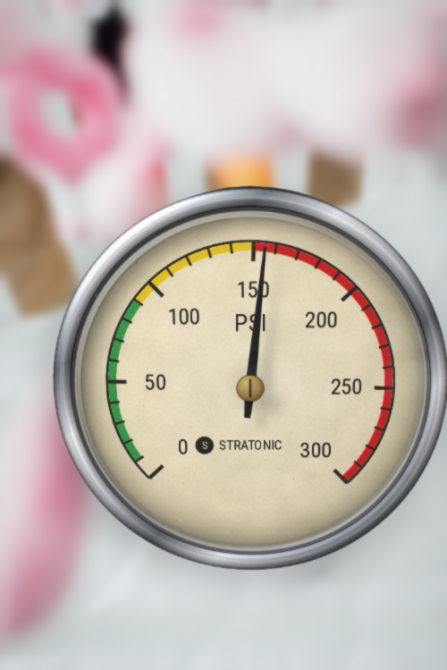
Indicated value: 155 psi
